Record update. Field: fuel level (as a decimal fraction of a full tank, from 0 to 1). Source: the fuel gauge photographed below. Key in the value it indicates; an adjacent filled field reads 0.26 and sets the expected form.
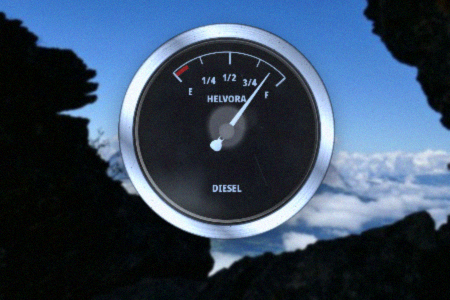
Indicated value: 0.875
